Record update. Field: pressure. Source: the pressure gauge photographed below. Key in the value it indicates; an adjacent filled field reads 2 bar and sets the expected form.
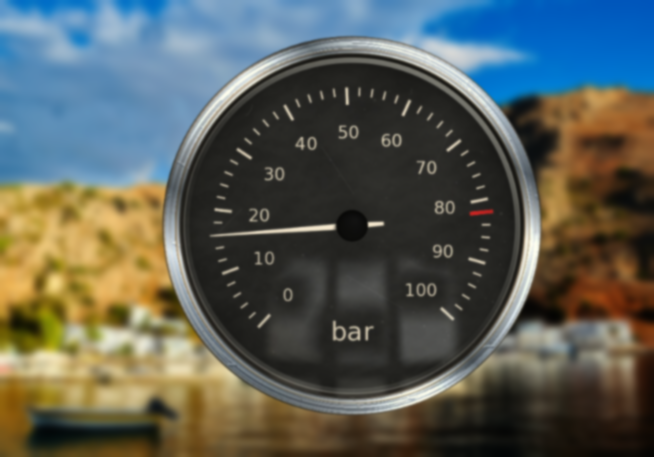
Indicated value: 16 bar
